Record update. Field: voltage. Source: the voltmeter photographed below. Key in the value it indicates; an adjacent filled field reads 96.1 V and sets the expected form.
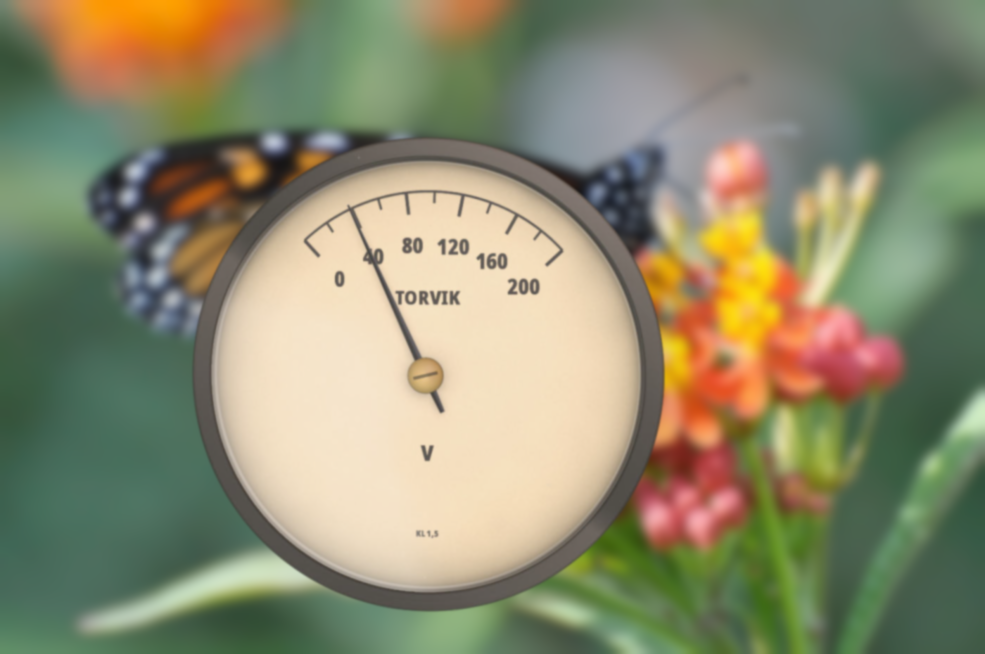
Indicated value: 40 V
